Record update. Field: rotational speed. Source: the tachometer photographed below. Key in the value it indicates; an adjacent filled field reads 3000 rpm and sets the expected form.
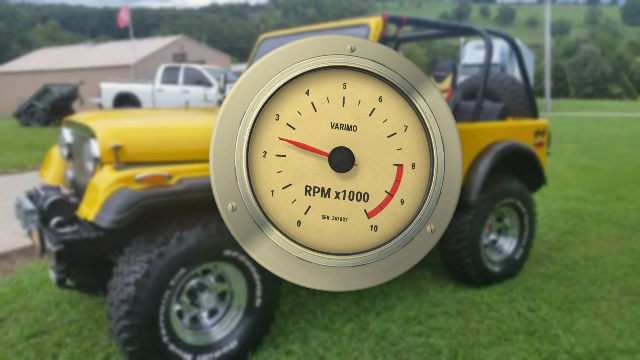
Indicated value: 2500 rpm
